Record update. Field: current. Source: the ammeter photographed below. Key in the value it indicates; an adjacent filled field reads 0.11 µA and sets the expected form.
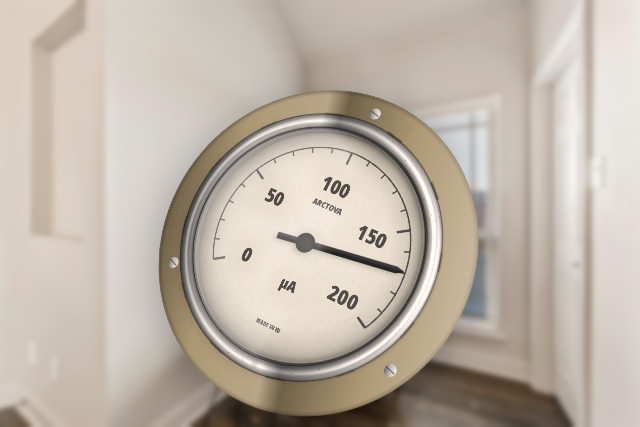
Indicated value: 170 µA
